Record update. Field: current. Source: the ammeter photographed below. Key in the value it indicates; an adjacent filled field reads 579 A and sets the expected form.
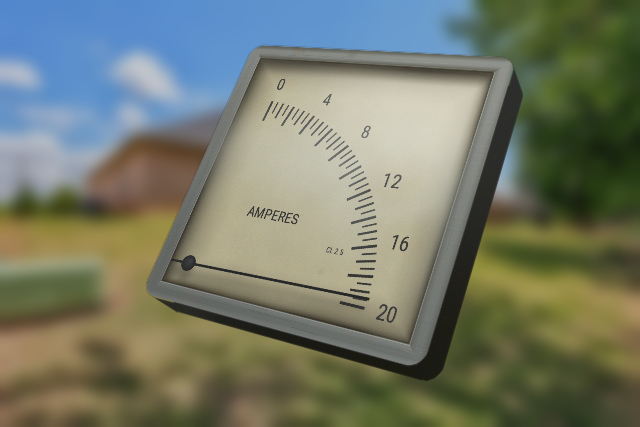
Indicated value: 19.5 A
